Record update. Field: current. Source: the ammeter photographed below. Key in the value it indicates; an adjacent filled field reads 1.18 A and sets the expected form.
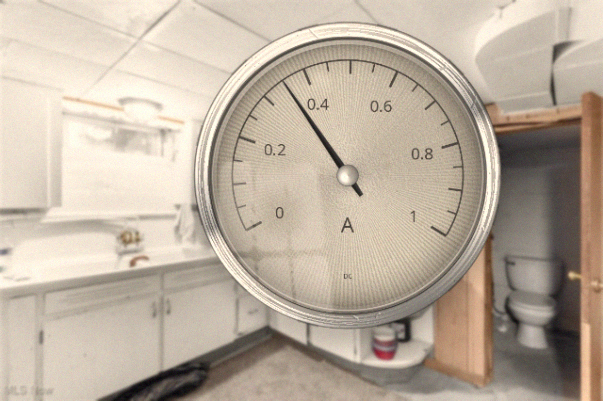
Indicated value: 0.35 A
